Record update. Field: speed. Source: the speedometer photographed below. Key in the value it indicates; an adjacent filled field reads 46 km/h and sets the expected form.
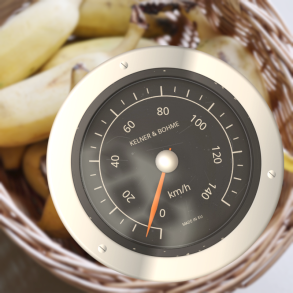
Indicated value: 5 km/h
